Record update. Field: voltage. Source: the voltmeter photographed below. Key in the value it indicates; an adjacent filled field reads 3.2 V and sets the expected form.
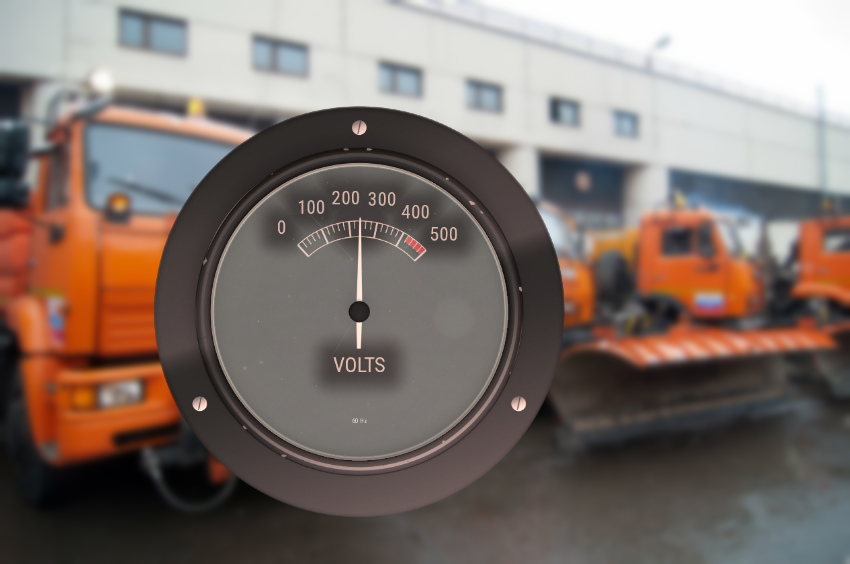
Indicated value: 240 V
